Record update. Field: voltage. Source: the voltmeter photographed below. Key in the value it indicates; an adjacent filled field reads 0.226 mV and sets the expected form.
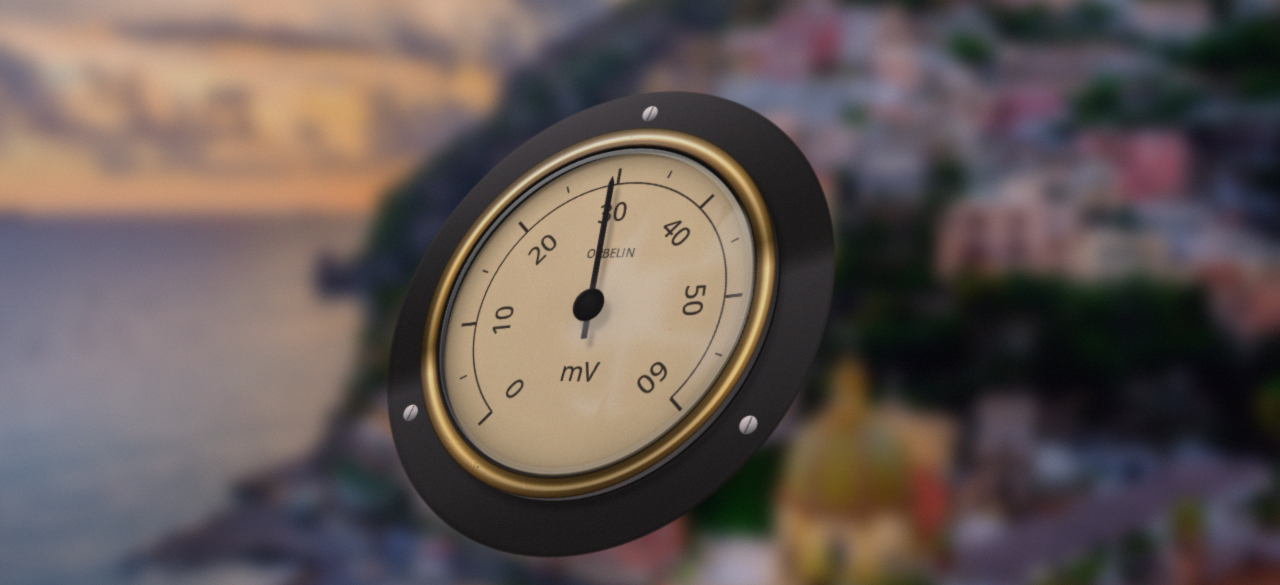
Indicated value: 30 mV
